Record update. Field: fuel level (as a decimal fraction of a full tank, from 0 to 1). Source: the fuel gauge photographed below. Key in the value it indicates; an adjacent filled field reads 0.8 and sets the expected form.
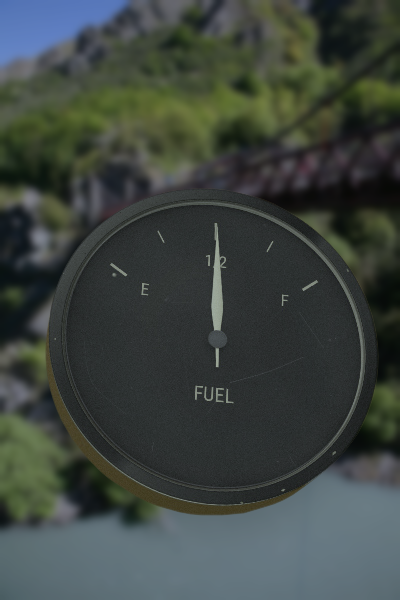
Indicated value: 0.5
